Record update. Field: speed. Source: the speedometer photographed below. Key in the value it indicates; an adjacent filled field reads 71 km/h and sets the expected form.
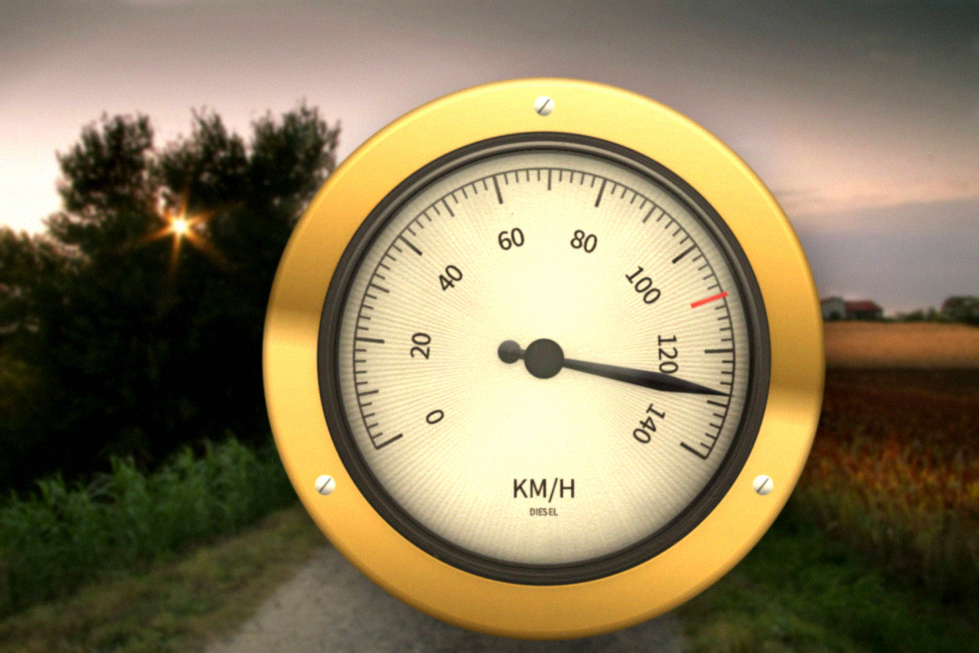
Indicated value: 128 km/h
